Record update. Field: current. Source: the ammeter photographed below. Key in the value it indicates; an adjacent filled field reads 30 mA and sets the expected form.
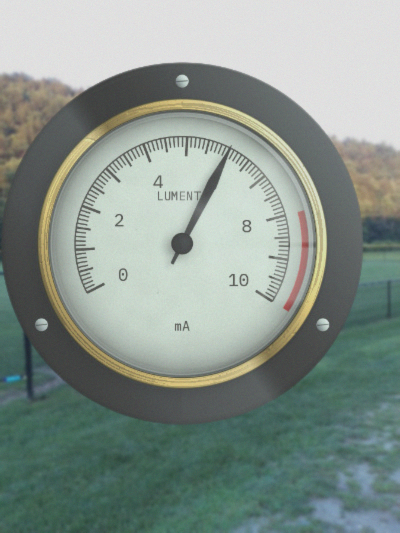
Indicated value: 6 mA
